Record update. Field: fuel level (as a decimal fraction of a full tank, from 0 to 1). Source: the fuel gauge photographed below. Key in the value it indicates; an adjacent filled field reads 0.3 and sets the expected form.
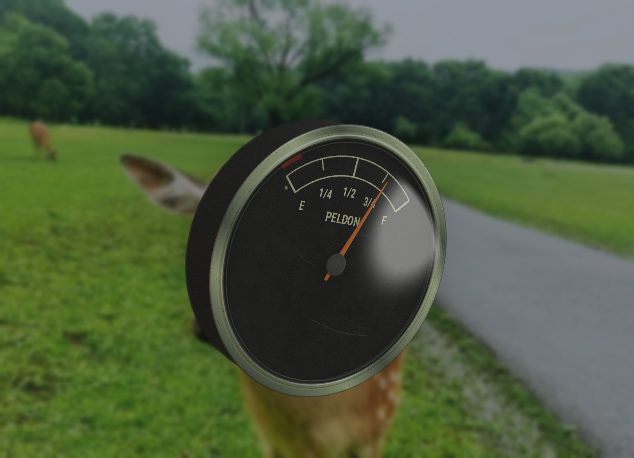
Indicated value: 0.75
